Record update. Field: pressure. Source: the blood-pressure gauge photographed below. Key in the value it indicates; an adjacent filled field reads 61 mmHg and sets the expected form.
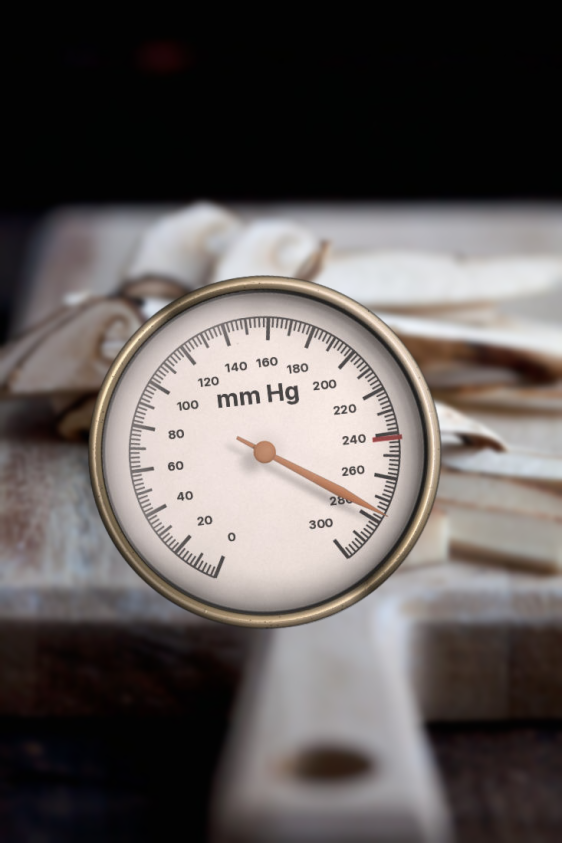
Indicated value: 276 mmHg
